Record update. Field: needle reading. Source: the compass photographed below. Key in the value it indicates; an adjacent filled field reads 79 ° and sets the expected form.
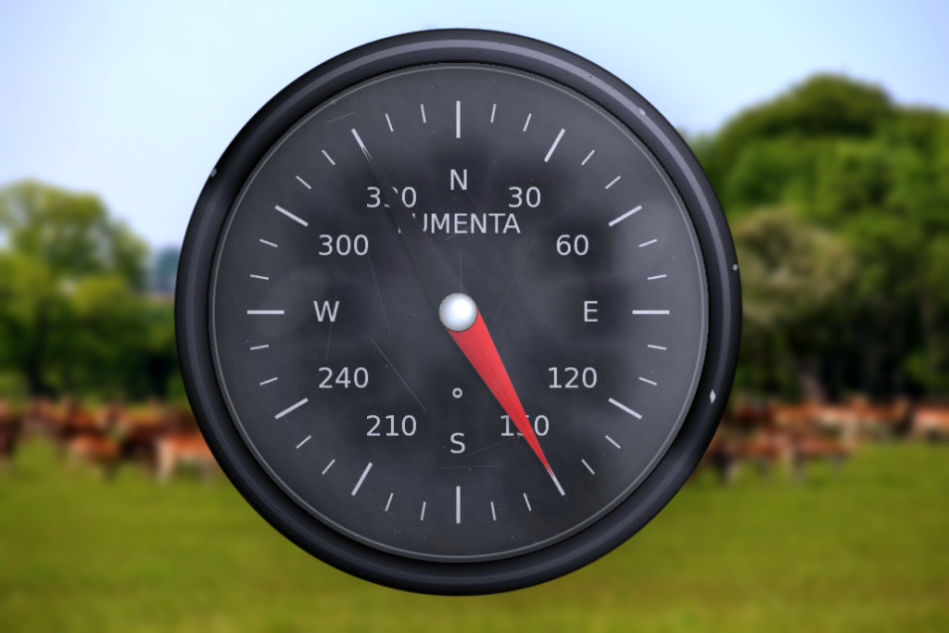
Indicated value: 150 °
